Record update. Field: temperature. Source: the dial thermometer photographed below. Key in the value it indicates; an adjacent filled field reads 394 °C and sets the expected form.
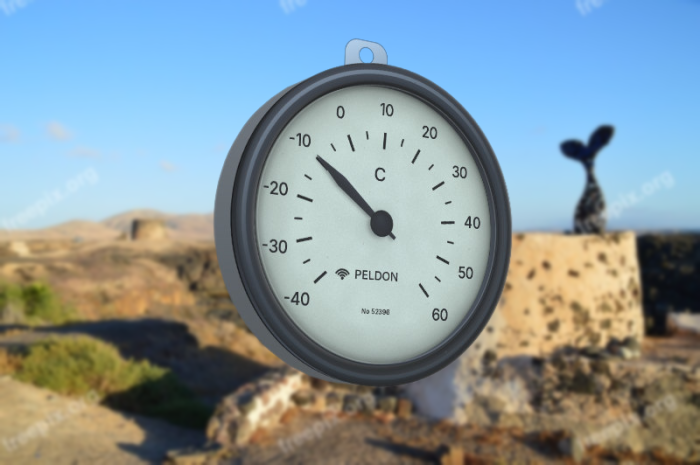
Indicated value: -10 °C
